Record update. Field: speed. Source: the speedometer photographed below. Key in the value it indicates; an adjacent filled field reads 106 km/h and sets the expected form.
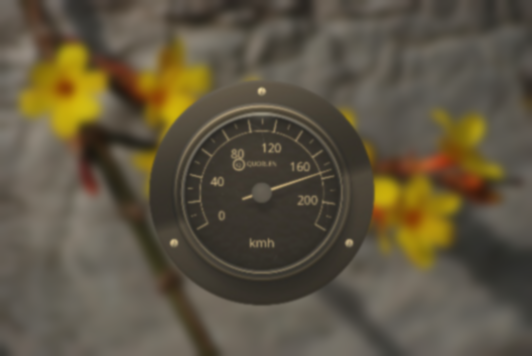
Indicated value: 175 km/h
